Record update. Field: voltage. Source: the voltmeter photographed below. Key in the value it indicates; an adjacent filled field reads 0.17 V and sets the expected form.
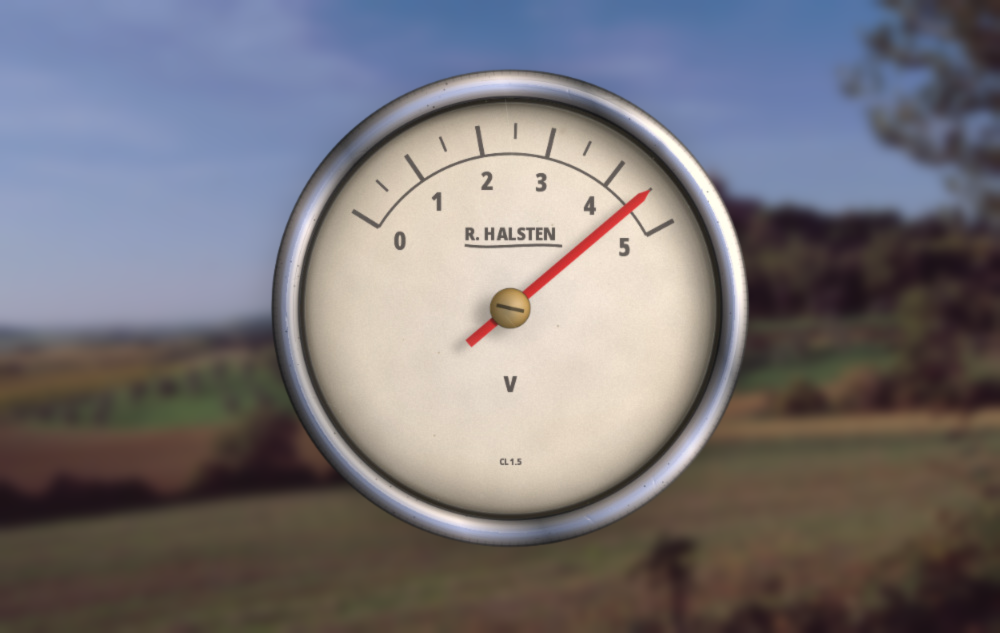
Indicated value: 4.5 V
